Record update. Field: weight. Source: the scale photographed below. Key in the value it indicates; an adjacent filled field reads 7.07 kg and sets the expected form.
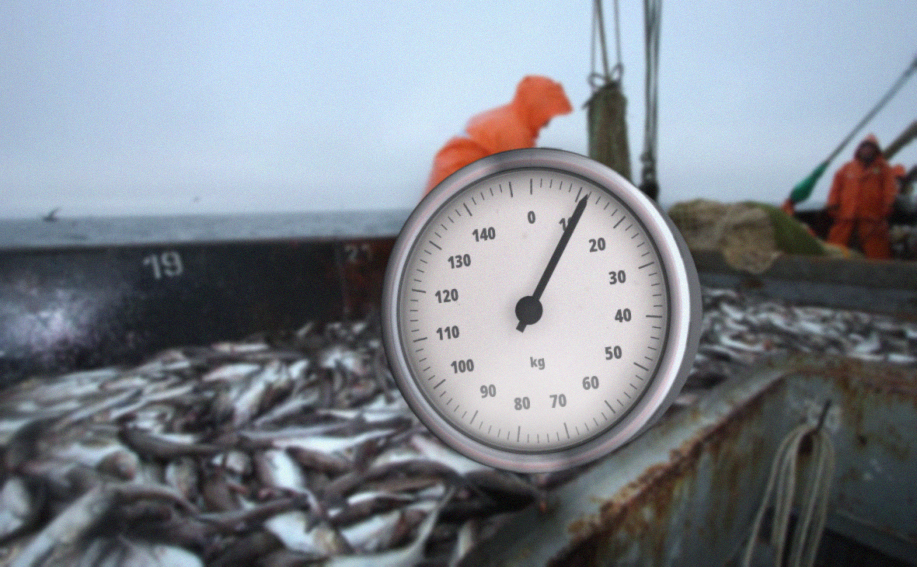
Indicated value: 12 kg
